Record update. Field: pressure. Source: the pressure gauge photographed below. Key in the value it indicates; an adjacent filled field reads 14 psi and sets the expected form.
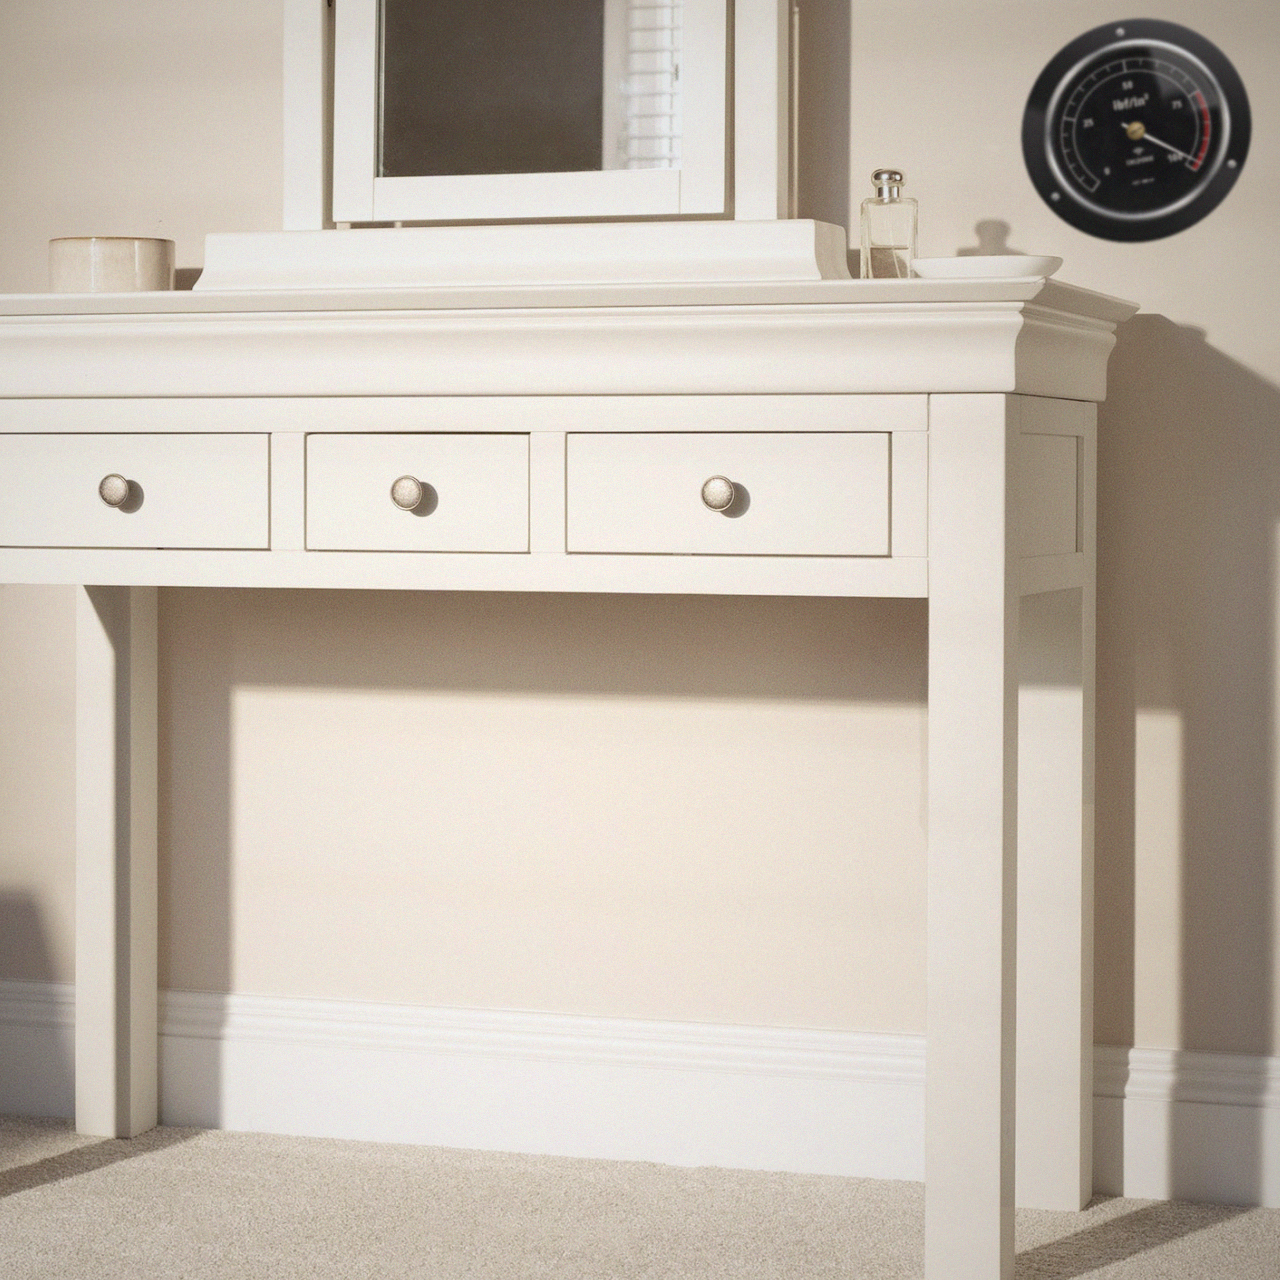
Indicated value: 97.5 psi
